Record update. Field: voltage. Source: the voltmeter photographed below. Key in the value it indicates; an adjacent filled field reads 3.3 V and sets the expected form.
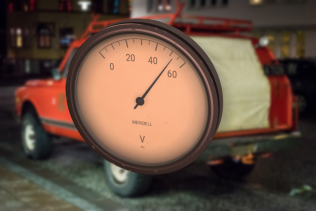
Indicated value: 52.5 V
